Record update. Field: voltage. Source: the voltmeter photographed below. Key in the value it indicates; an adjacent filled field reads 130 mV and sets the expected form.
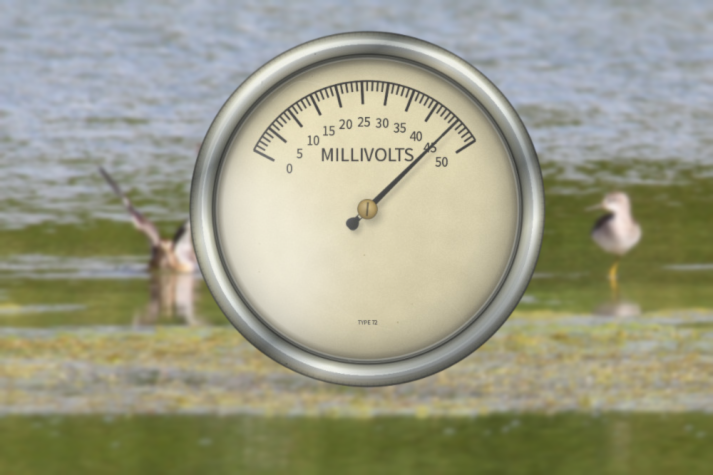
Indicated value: 45 mV
